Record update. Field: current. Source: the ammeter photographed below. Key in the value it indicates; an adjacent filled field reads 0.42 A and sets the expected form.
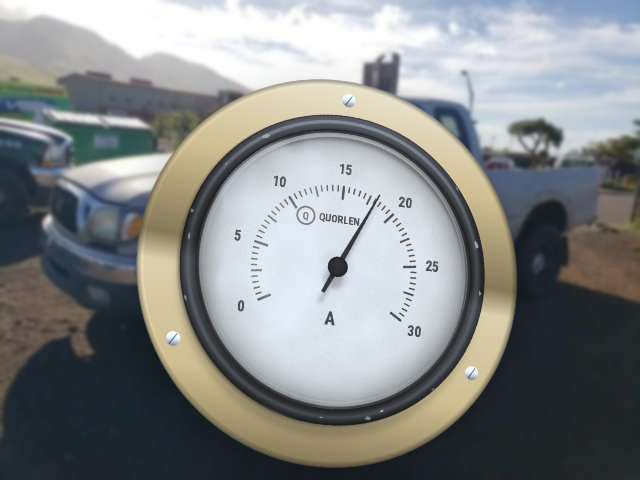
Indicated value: 18 A
